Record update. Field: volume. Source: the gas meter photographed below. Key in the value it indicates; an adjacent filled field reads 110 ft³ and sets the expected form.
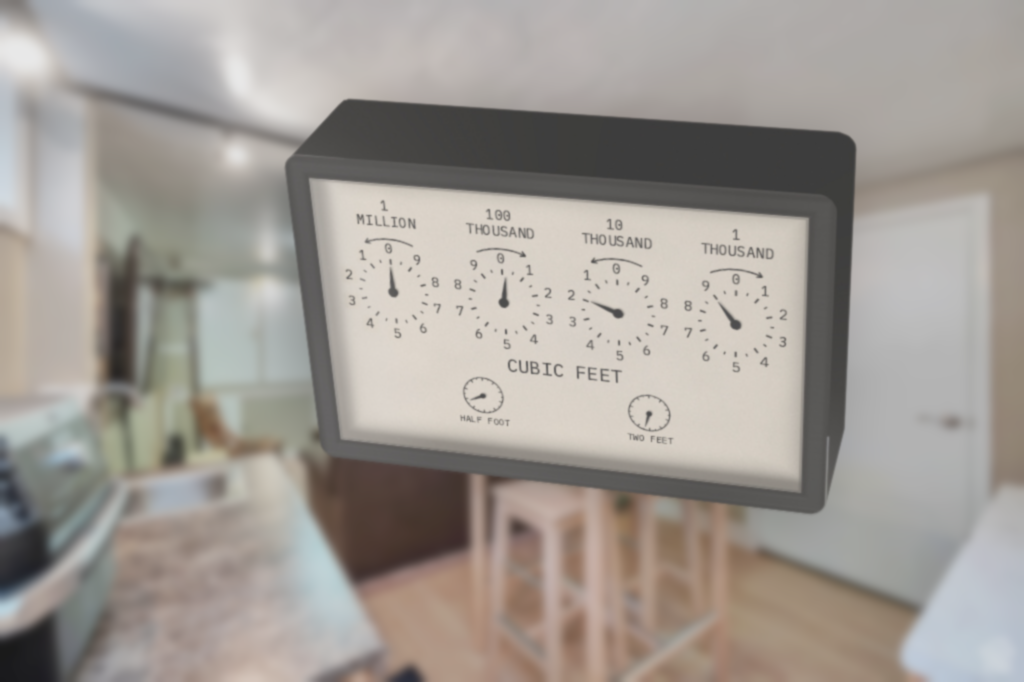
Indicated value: 1900 ft³
